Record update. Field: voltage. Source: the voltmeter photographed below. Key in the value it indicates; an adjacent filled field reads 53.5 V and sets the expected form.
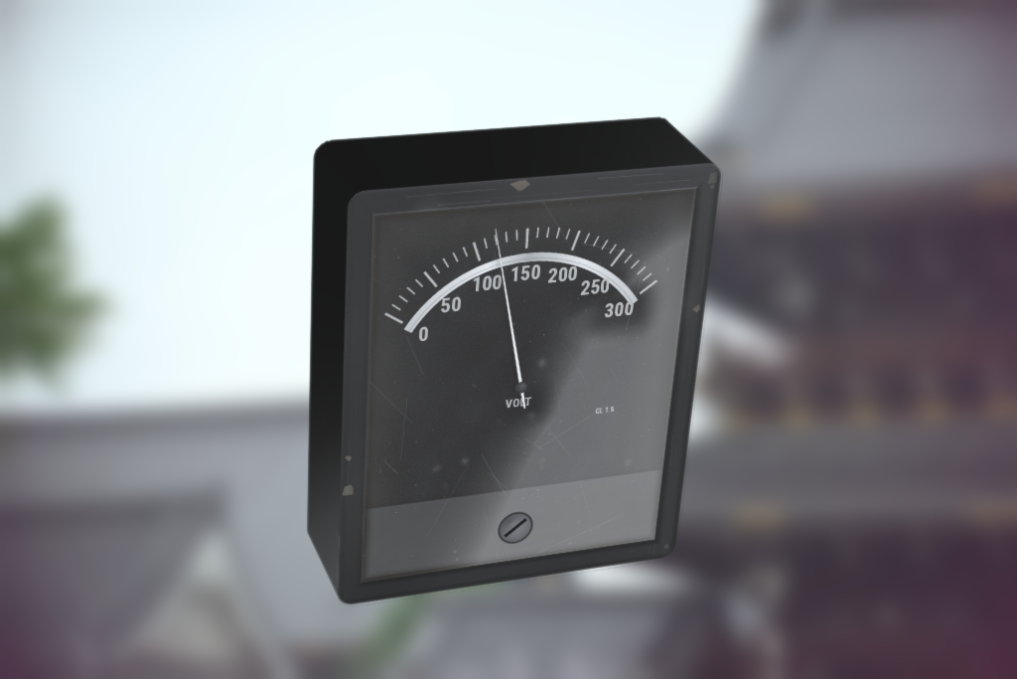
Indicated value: 120 V
